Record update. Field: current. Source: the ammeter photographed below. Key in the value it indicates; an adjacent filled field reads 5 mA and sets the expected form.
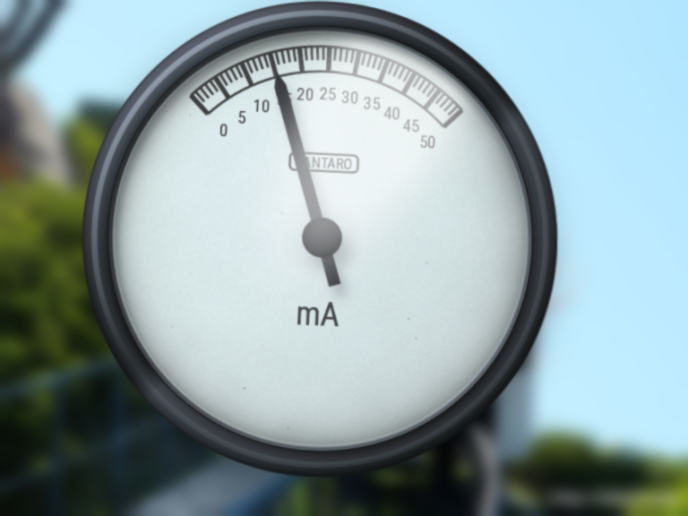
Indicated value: 15 mA
